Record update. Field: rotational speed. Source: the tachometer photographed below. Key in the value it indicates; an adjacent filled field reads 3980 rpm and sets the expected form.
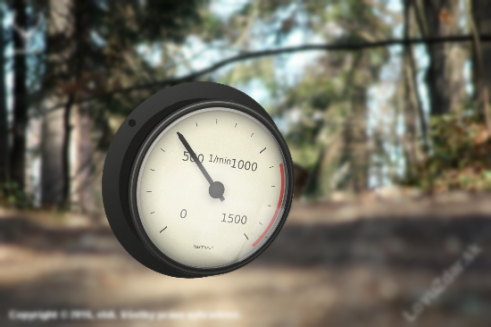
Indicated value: 500 rpm
